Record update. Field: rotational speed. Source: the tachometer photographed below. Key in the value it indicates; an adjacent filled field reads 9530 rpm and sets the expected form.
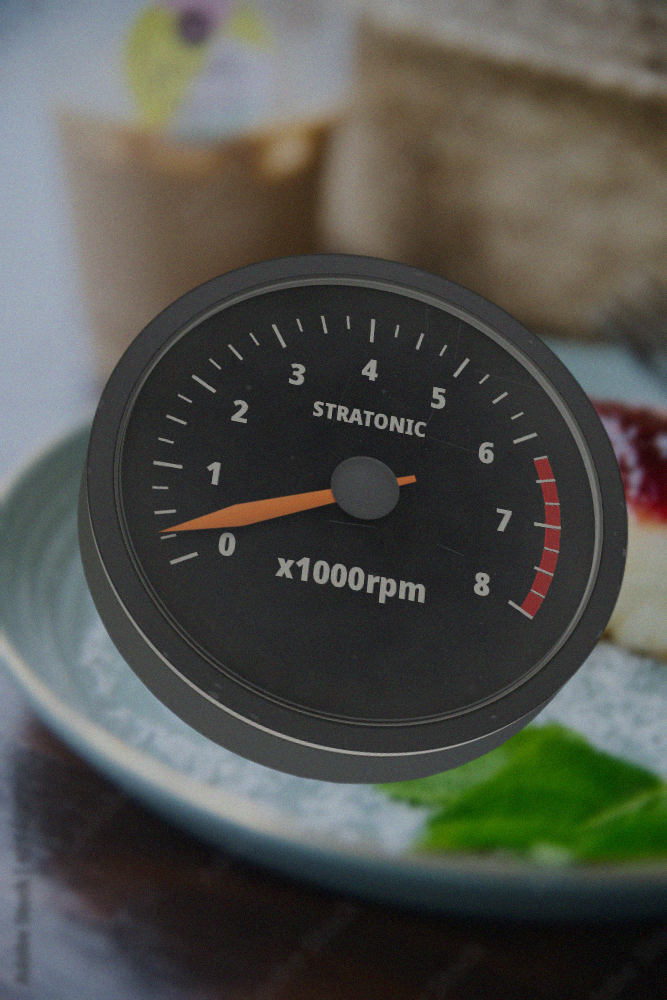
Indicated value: 250 rpm
